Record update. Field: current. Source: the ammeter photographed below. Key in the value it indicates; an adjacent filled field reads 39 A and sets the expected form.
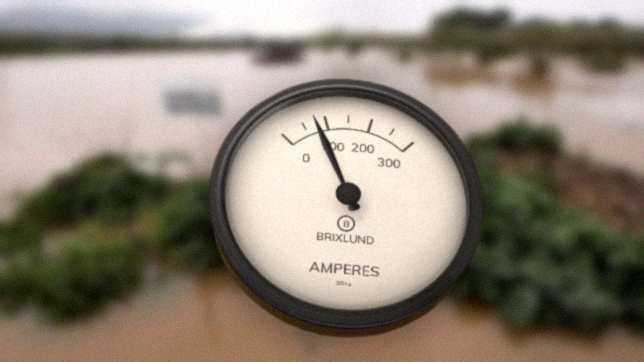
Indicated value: 75 A
